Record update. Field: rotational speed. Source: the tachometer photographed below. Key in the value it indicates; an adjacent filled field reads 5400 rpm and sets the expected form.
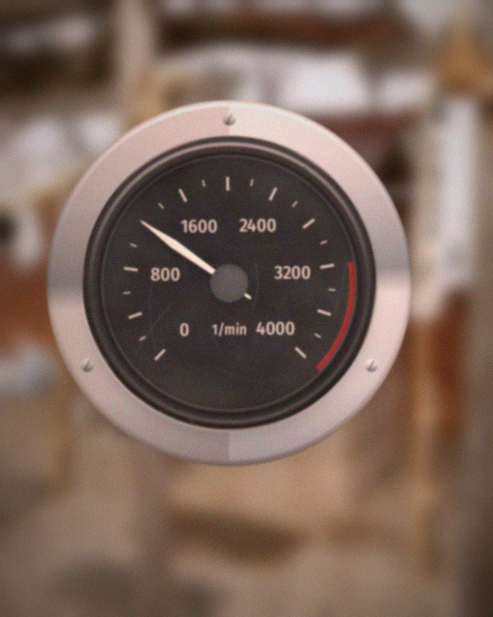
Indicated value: 1200 rpm
